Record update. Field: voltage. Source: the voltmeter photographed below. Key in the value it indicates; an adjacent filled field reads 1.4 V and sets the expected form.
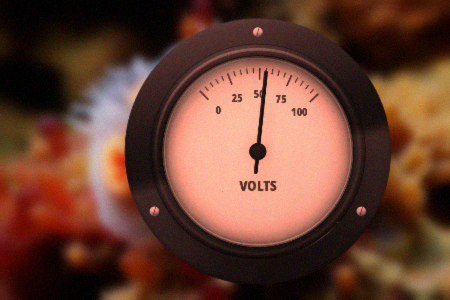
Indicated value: 55 V
